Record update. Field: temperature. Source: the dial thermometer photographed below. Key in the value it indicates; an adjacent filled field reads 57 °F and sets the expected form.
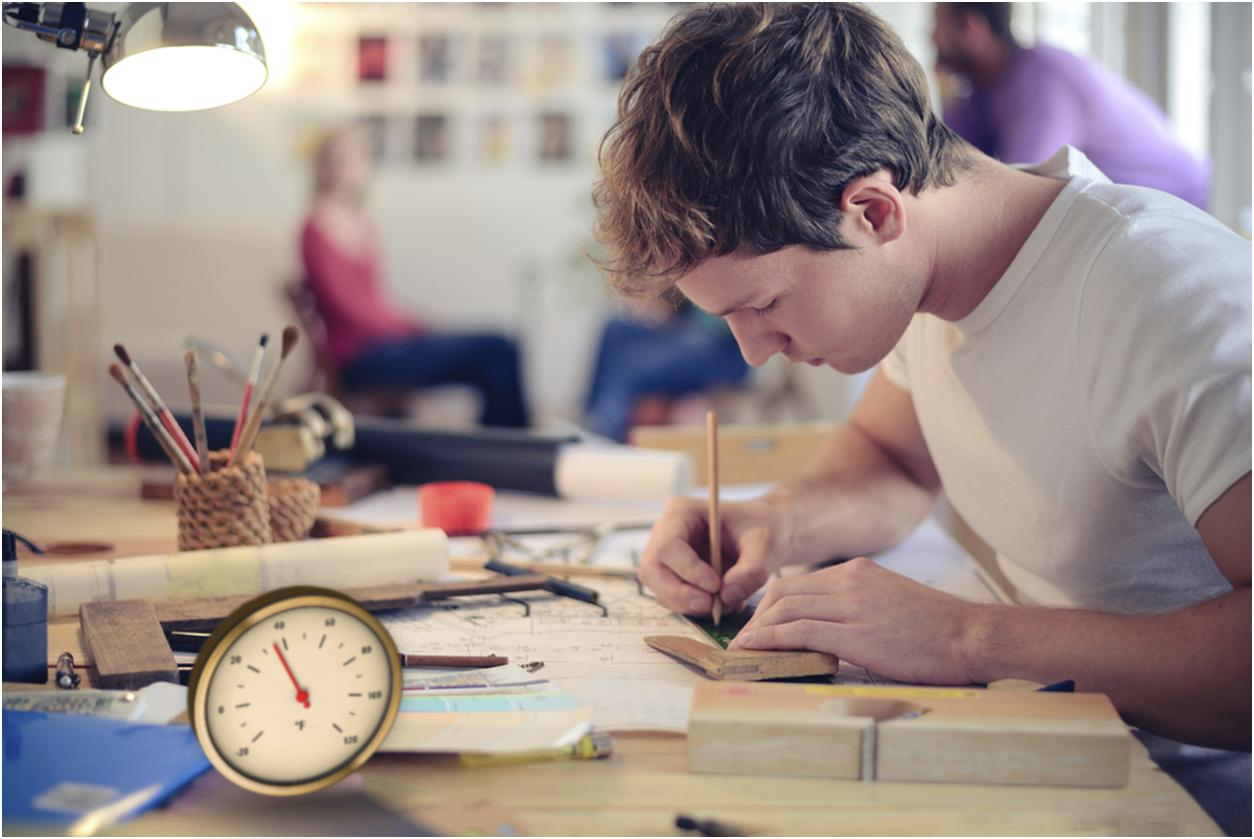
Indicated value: 35 °F
